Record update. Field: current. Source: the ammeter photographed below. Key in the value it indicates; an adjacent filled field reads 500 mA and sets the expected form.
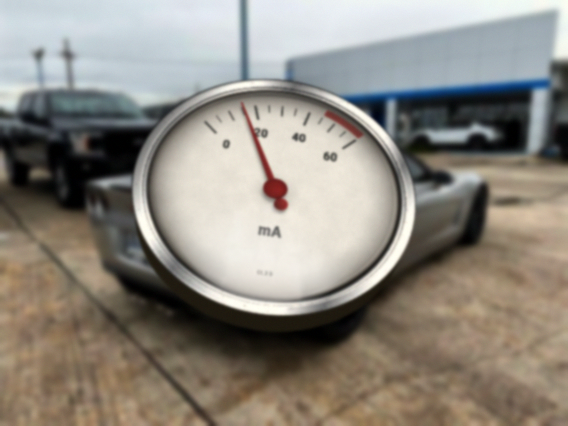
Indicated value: 15 mA
